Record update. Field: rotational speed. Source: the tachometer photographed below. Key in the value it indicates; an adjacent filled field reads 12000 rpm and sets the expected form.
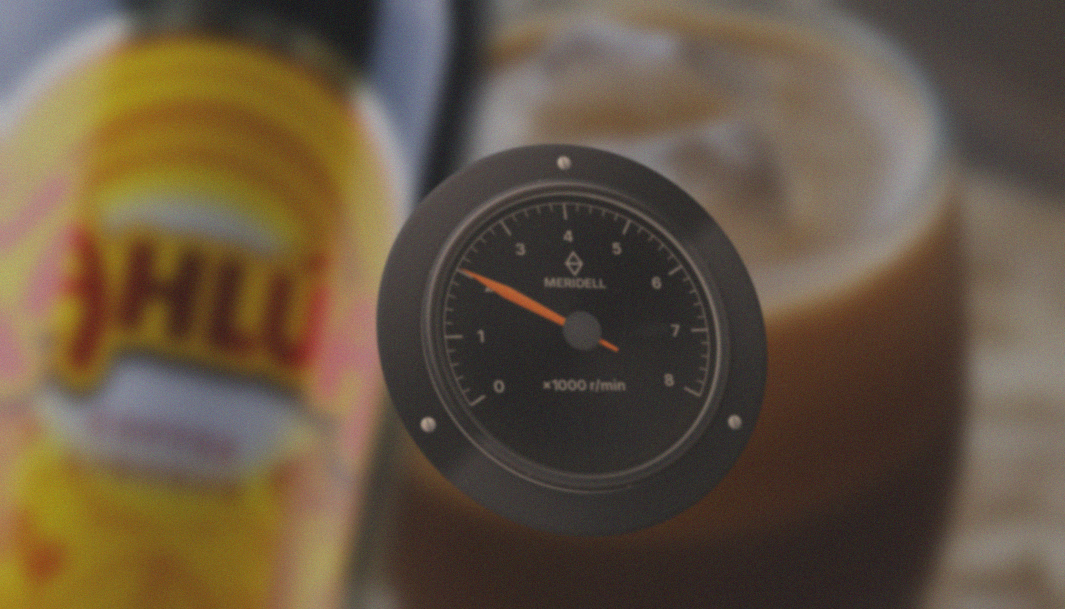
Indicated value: 2000 rpm
